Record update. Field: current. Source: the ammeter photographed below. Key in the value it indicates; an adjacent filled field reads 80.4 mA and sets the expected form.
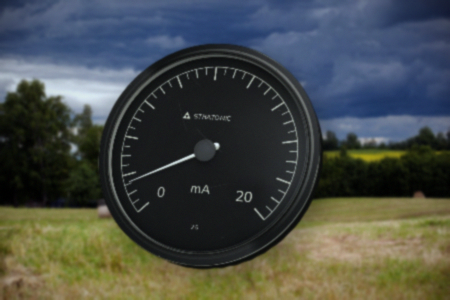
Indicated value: 1.5 mA
